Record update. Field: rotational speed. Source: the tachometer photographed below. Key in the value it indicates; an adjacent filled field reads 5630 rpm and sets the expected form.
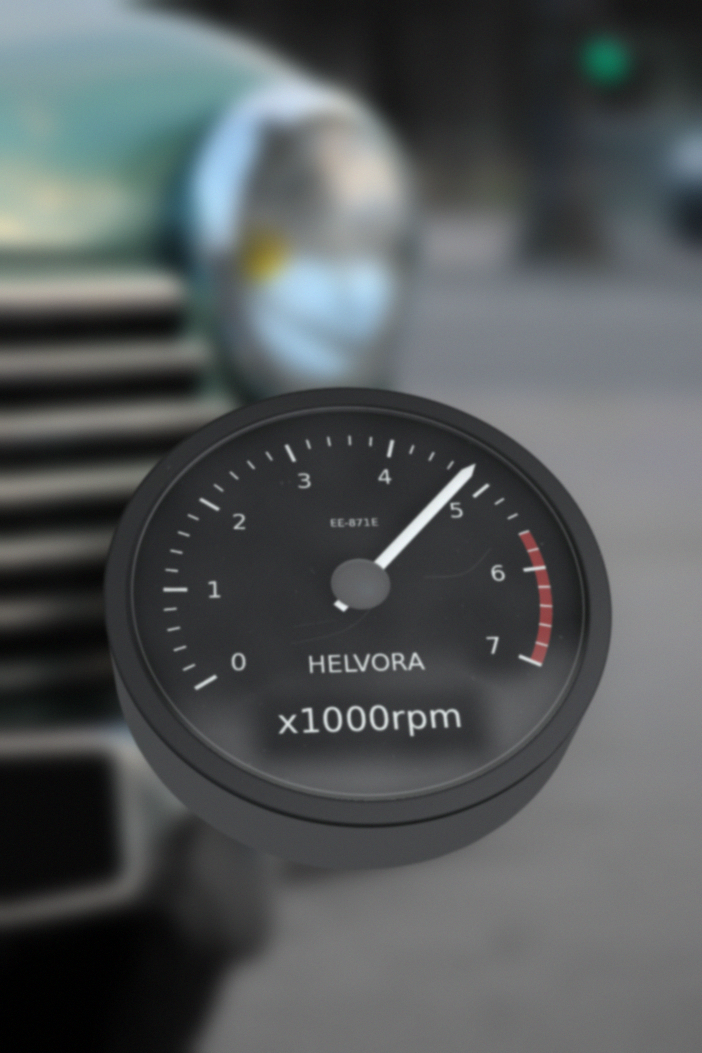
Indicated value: 4800 rpm
